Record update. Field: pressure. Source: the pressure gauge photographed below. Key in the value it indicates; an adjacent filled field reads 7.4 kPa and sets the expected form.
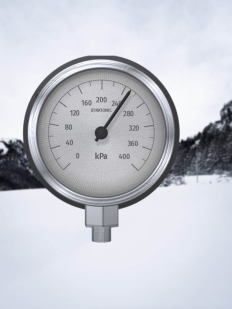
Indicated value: 250 kPa
